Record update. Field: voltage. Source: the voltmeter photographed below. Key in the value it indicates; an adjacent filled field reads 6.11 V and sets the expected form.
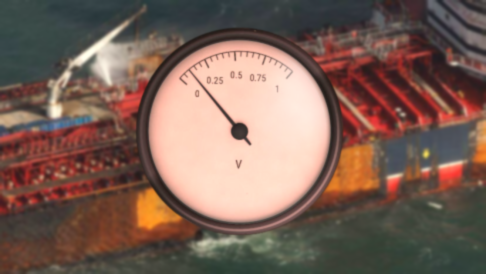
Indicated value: 0.1 V
